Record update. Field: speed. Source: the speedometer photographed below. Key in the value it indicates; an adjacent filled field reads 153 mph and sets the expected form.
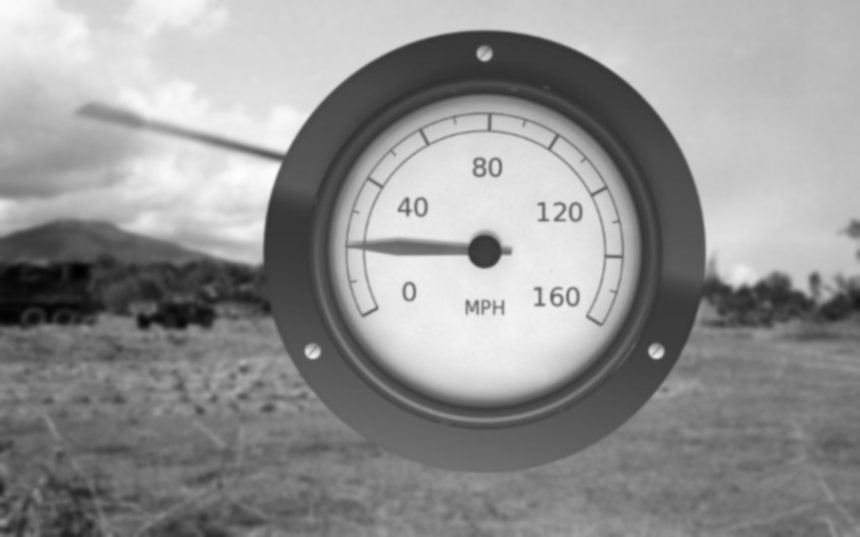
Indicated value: 20 mph
